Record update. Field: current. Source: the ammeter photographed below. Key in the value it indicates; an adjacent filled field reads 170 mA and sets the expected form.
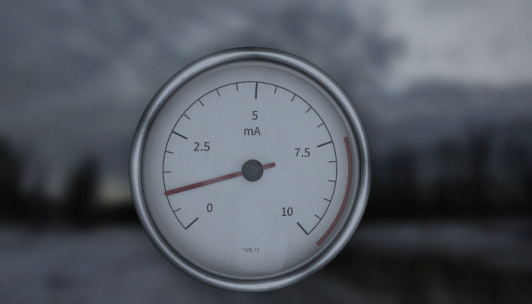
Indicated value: 1 mA
